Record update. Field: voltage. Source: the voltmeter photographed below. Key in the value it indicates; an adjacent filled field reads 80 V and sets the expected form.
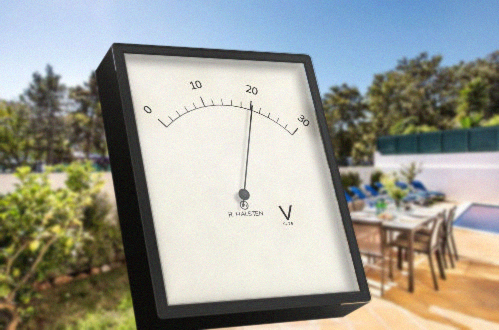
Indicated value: 20 V
